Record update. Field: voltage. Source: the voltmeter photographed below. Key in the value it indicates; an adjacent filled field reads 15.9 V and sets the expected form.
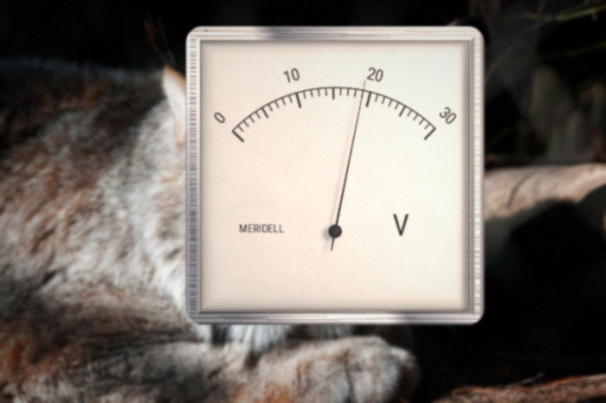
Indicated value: 19 V
